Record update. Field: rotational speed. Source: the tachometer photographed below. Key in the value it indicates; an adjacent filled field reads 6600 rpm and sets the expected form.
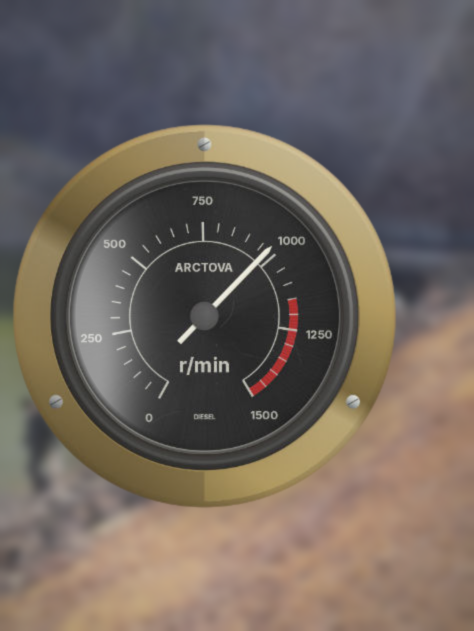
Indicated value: 975 rpm
